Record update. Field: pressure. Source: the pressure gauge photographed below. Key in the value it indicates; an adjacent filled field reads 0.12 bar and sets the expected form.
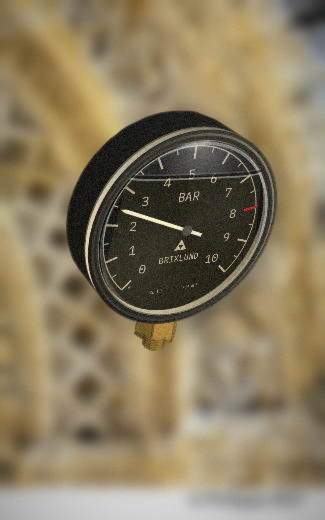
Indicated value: 2.5 bar
